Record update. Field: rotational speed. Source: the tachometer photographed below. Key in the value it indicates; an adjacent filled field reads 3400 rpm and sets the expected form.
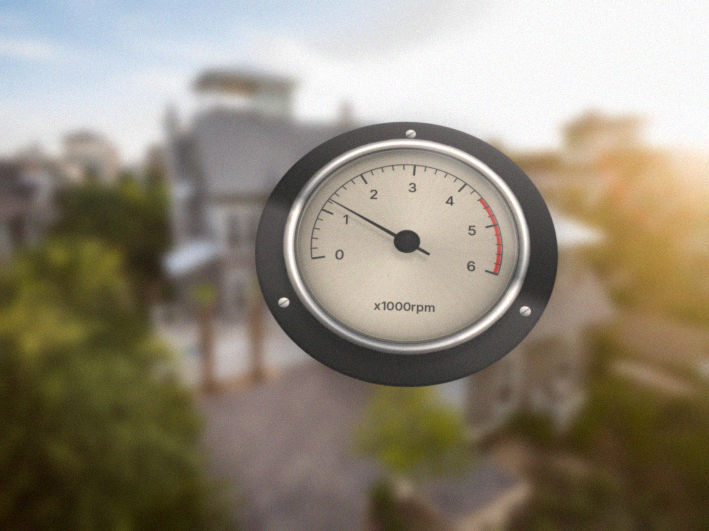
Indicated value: 1200 rpm
